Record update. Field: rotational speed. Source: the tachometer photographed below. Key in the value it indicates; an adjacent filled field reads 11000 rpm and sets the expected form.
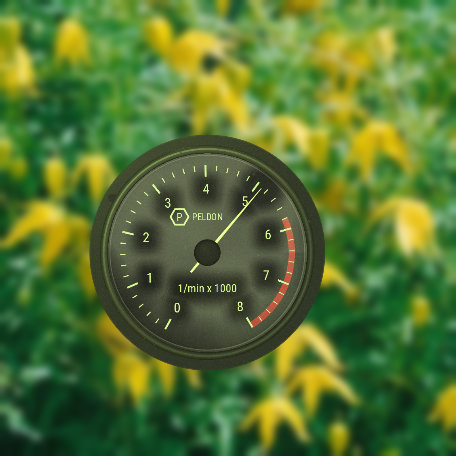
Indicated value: 5100 rpm
